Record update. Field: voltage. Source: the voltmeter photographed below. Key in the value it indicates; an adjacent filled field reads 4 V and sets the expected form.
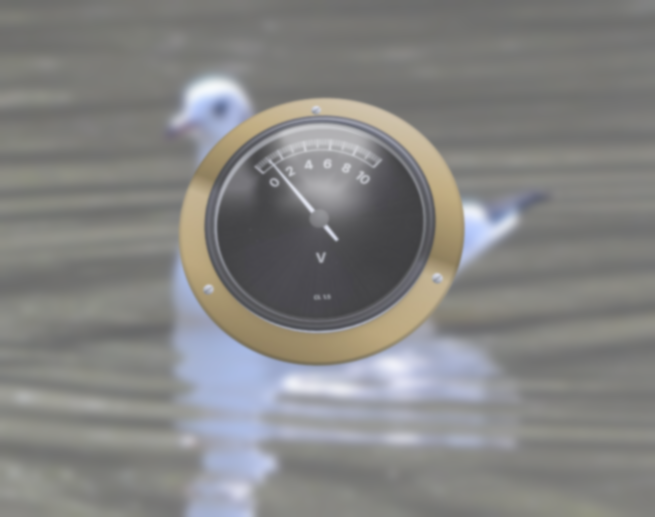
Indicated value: 1 V
